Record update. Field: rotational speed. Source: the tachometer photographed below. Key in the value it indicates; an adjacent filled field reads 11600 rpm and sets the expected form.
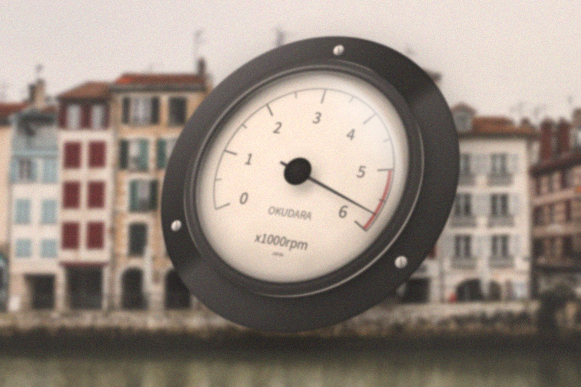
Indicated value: 5750 rpm
